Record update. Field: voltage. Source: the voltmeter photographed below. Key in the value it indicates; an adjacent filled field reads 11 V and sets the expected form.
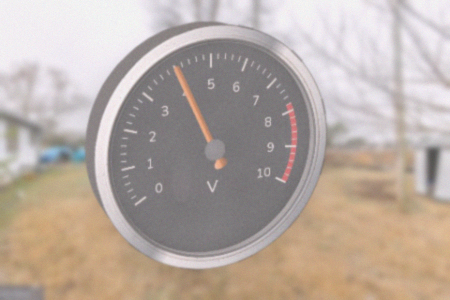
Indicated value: 4 V
